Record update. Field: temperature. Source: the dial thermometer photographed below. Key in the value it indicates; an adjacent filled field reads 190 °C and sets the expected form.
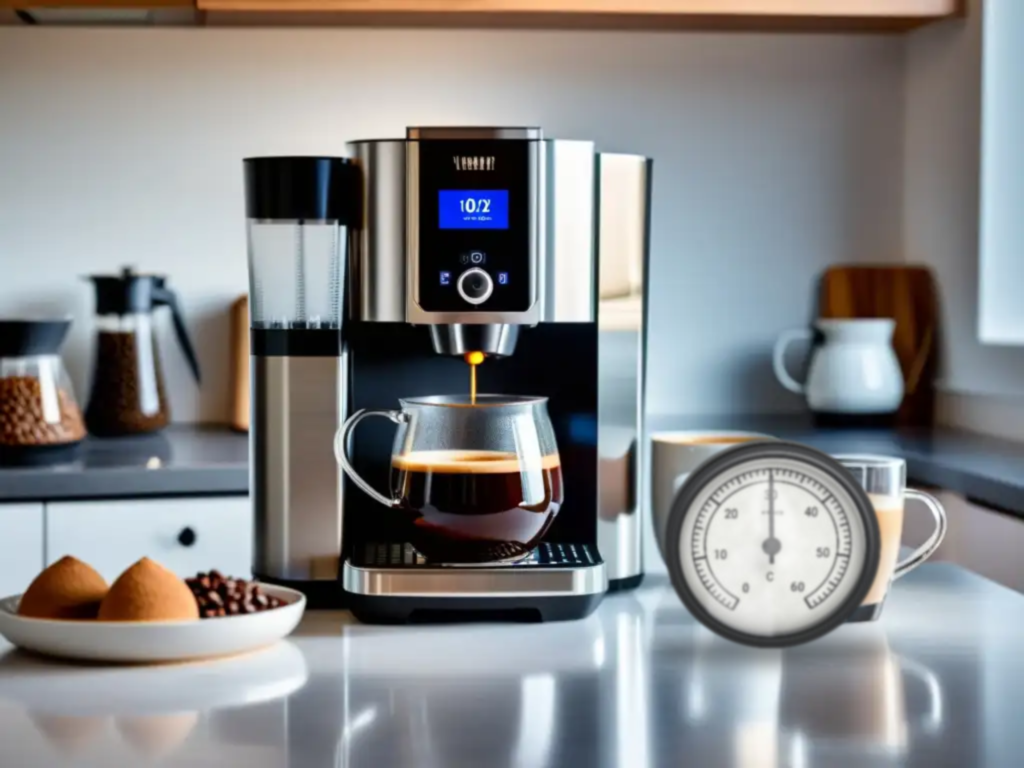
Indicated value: 30 °C
